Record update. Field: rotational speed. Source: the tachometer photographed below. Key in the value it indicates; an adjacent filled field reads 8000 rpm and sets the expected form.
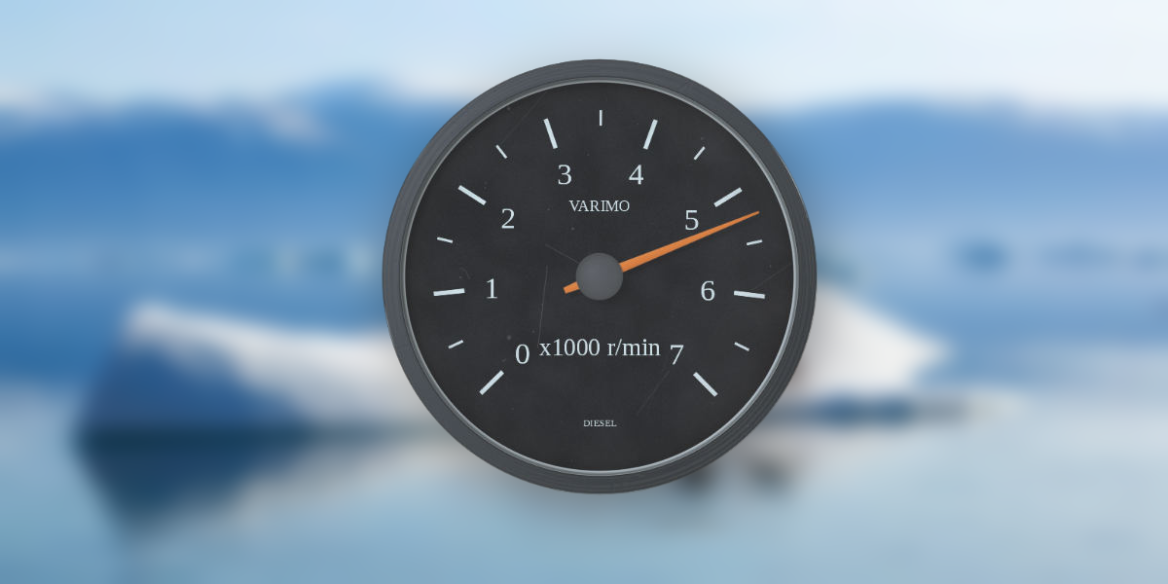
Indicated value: 5250 rpm
